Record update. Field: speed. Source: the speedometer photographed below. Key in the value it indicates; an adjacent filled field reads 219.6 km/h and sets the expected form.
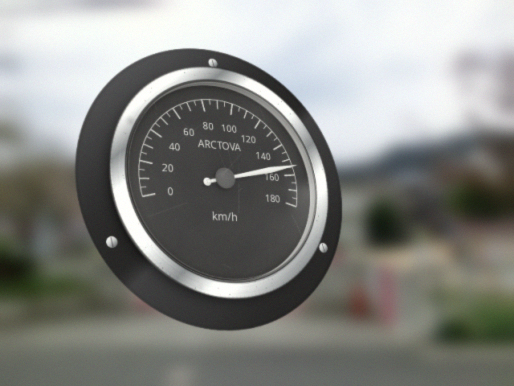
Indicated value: 155 km/h
